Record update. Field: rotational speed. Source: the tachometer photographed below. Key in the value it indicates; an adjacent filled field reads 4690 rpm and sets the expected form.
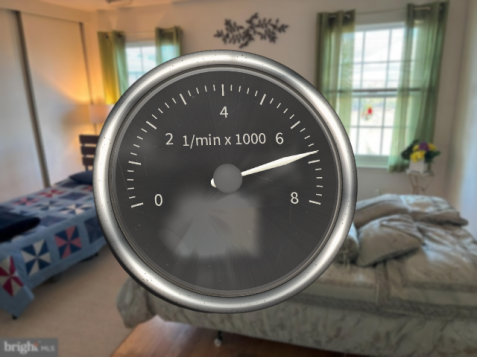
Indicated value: 6800 rpm
